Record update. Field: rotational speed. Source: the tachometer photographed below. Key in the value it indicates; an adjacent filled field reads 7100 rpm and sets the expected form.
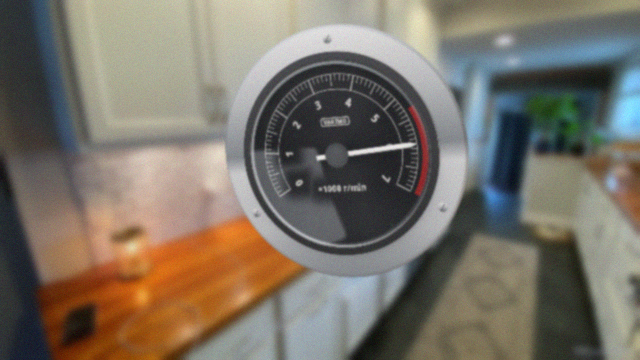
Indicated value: 6000 rpm
